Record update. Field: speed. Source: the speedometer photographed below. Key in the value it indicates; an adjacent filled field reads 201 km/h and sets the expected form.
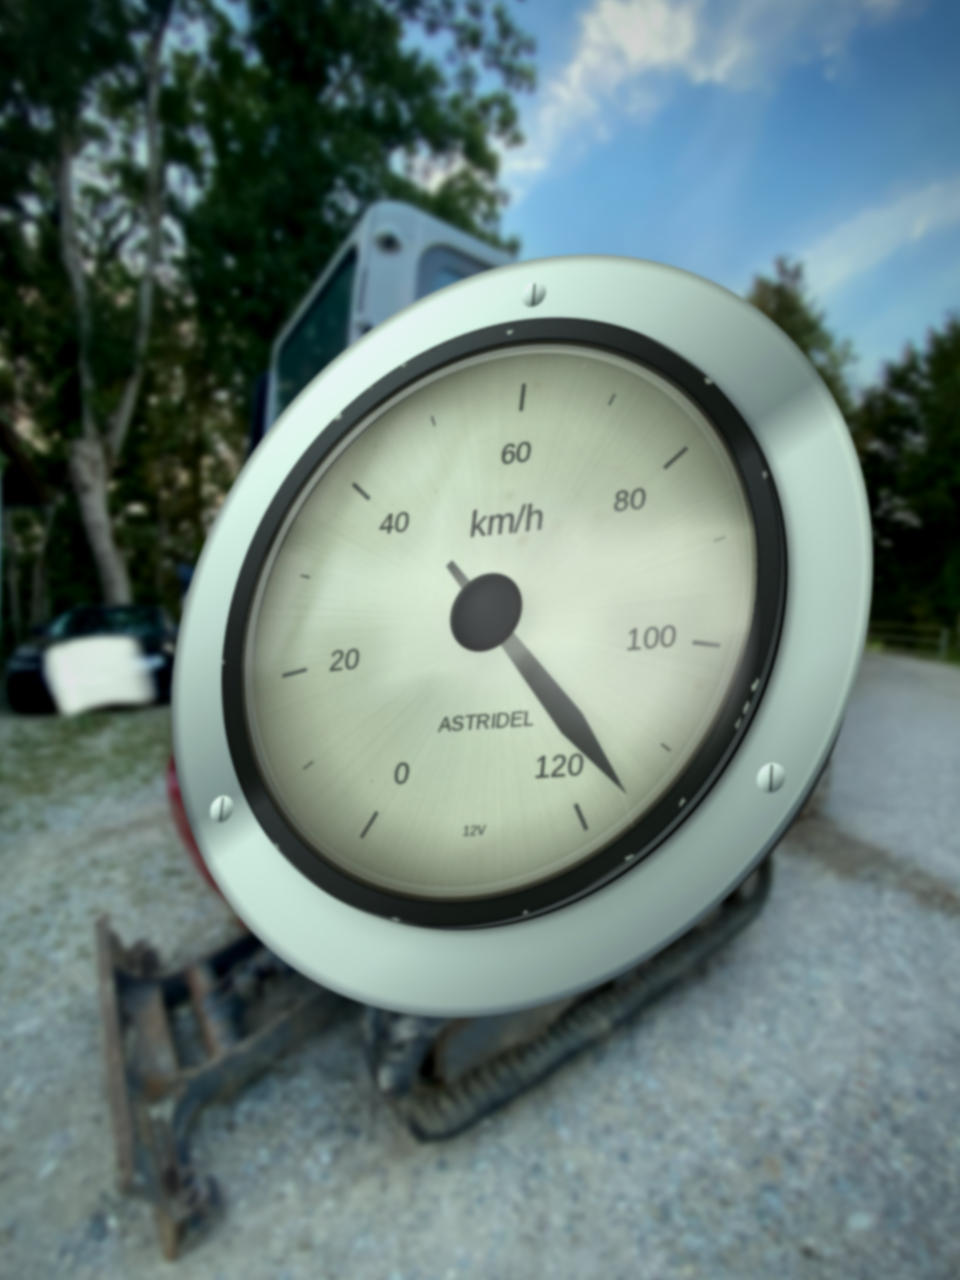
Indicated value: 115 km/h
